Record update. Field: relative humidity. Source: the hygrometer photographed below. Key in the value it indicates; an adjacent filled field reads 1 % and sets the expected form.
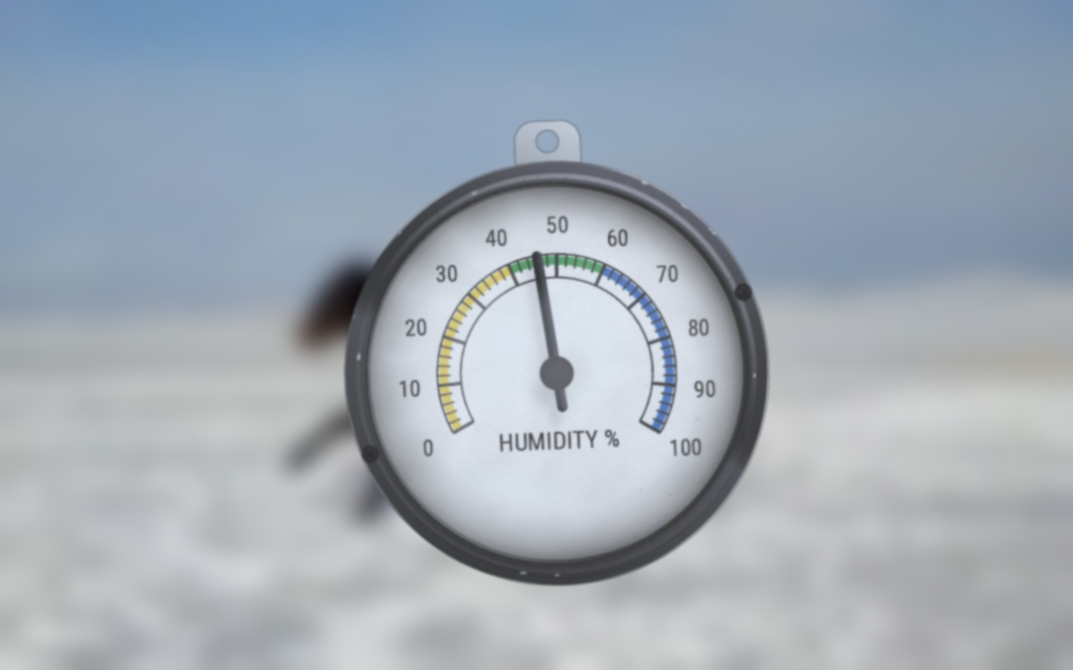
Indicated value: 46 %
